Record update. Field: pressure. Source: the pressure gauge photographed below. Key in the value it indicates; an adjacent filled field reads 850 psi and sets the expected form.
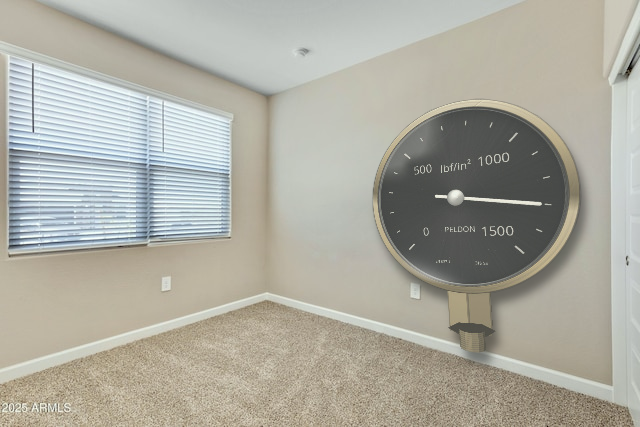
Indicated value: 1300 psi
